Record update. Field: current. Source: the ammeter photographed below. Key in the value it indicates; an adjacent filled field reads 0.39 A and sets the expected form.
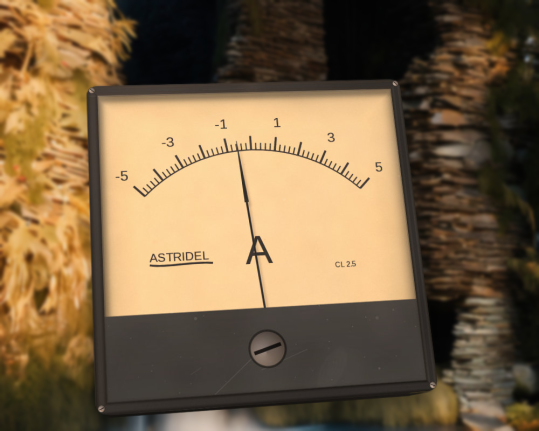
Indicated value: -0.6 A
